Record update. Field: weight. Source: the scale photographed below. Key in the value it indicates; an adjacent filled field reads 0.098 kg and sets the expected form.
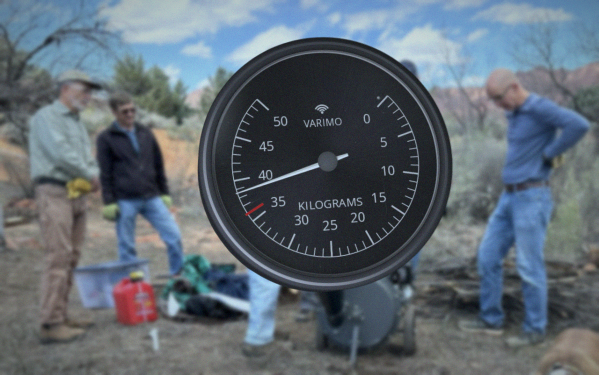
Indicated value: 38.5 kg
